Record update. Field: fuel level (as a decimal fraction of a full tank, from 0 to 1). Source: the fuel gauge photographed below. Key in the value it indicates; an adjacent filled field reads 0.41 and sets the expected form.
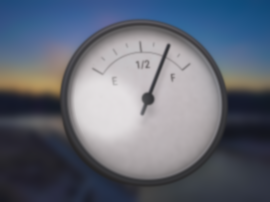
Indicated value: 0.75
